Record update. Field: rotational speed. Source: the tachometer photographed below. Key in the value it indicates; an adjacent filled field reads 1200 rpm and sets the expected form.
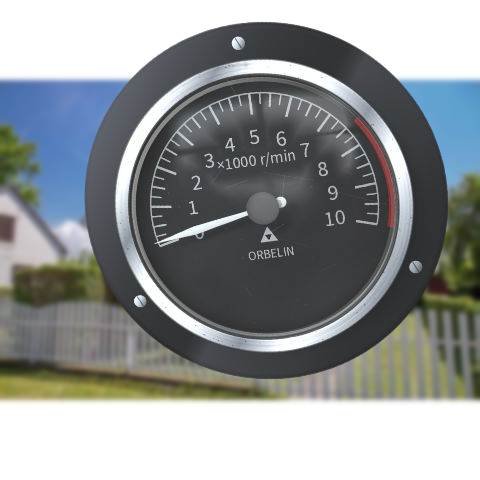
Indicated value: 125 rpm
